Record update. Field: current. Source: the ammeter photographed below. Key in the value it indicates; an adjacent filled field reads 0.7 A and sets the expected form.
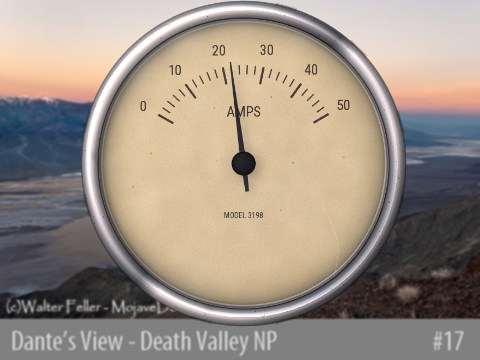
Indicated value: 22 A
